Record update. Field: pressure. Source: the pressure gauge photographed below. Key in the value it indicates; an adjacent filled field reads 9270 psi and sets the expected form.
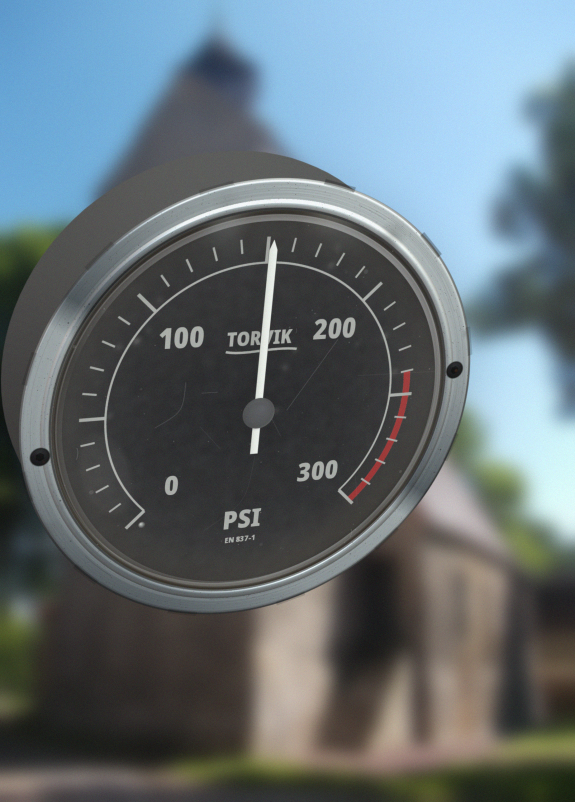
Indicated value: 150 psi
